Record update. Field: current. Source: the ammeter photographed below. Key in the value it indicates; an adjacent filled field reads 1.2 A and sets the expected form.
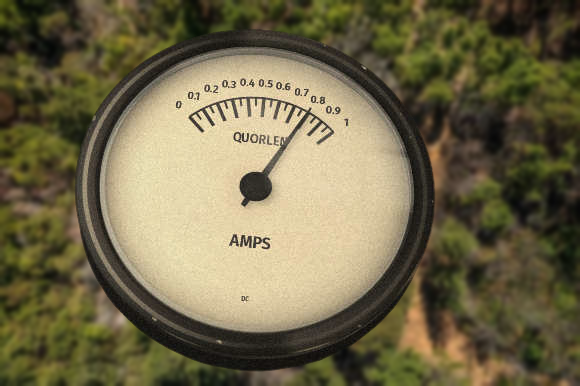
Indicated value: 0.8 A
